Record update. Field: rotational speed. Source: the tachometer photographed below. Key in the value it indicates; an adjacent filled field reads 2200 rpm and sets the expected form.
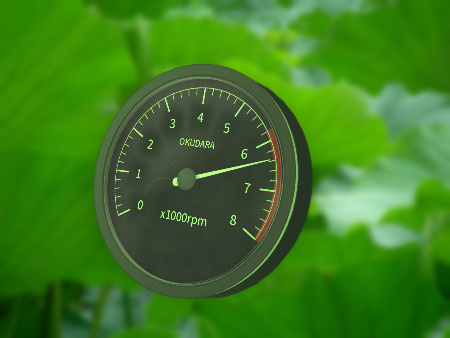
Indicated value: 6400 rpm
